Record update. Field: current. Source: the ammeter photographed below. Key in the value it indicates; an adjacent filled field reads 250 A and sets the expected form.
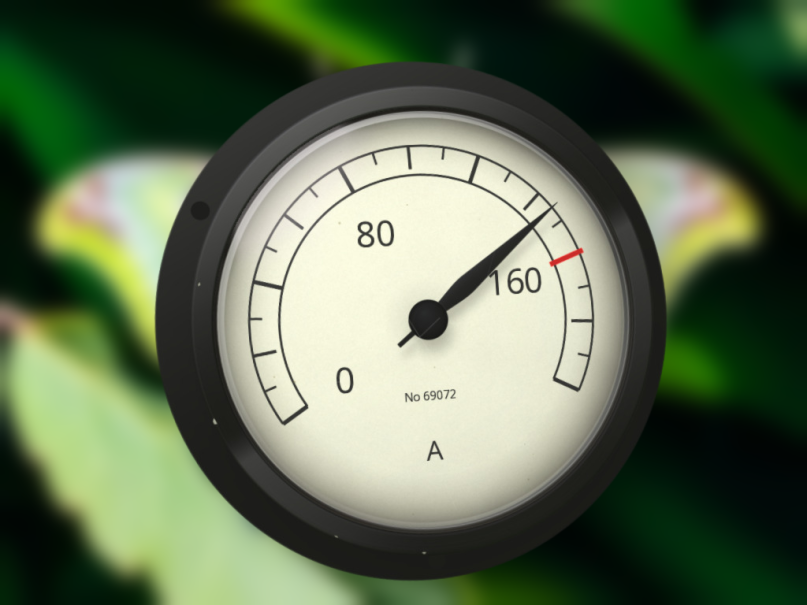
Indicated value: 145 A
